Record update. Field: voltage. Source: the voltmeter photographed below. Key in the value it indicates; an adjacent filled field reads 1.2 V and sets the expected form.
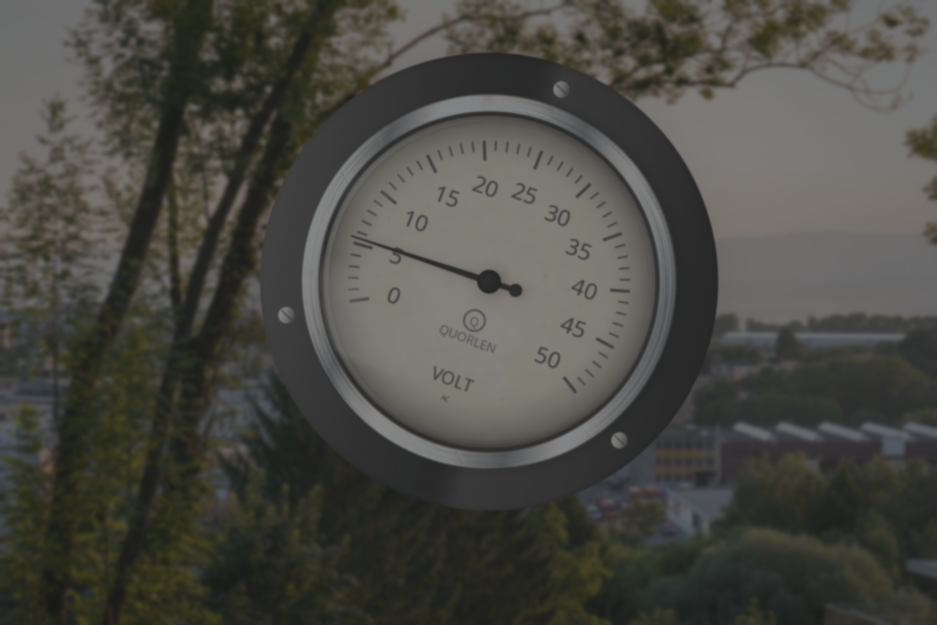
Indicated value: 5.5 V
